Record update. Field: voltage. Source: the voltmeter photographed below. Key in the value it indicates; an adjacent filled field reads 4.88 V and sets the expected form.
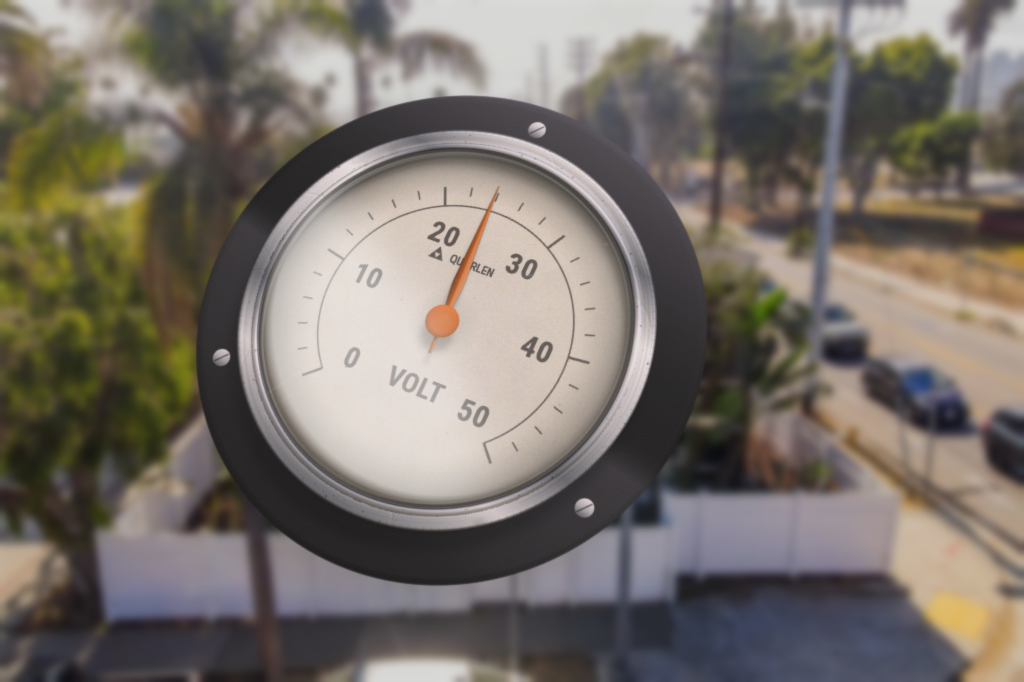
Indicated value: 24 V
